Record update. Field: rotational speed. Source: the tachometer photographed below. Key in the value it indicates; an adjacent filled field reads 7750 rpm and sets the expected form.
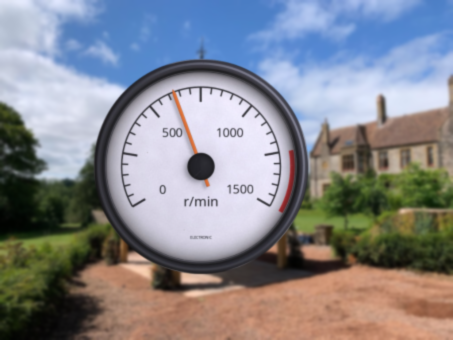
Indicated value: 625 rpm
